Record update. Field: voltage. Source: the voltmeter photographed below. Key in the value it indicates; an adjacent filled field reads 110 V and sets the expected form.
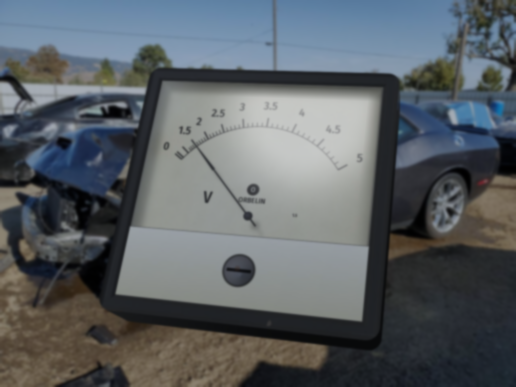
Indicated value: 1.5 V
